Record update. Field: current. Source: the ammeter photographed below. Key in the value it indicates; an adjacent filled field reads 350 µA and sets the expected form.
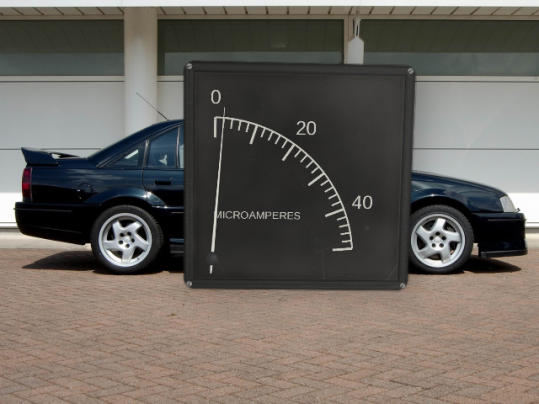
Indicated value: 2 µA
